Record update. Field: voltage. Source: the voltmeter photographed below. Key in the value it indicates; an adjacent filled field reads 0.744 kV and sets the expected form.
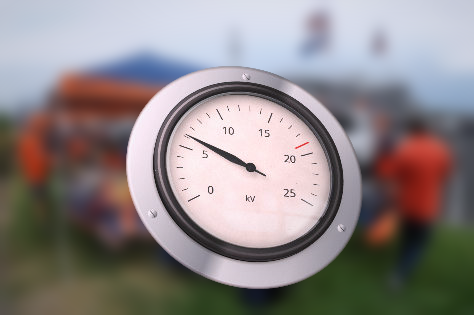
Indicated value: 6 kV
